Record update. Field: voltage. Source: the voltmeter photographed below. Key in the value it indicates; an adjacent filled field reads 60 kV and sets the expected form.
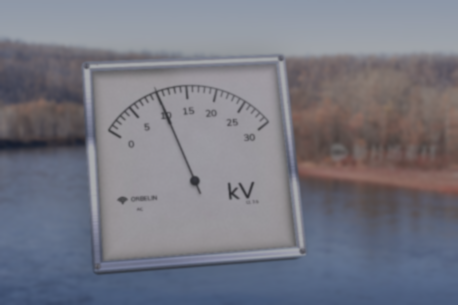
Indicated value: 10 kV
